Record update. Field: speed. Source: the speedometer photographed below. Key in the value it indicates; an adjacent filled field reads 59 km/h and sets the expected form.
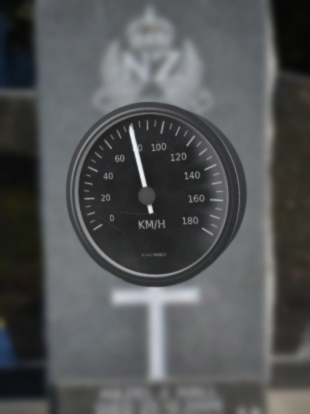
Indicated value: 80 km/h
